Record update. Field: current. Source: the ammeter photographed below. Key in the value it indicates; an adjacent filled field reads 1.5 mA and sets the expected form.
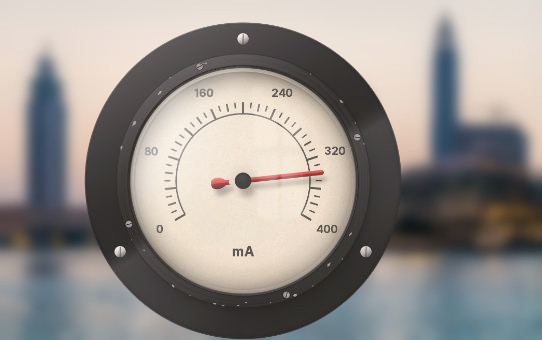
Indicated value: 340 mA
